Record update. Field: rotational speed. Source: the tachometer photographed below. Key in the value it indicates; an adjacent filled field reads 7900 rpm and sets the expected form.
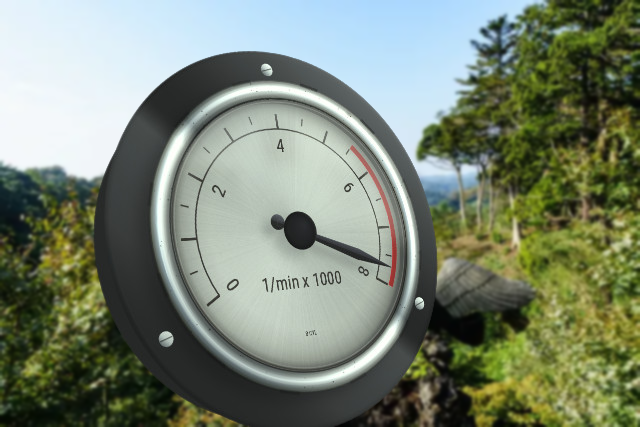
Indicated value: 7750 rpm
